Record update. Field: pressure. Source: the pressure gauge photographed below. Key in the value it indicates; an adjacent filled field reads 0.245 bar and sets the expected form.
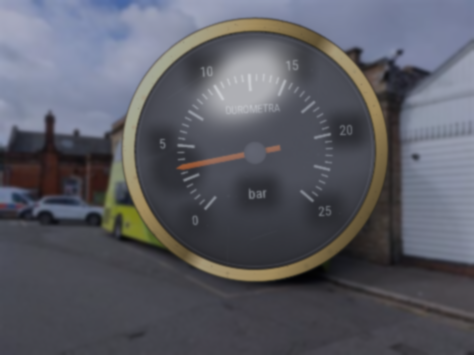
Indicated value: 3.5 bar
